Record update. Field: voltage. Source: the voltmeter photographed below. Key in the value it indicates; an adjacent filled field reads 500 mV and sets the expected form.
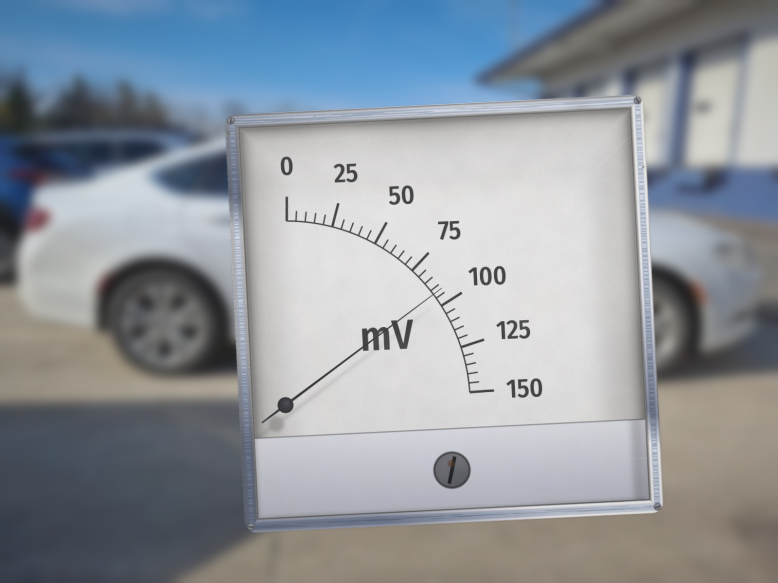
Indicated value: 92.5 mV
